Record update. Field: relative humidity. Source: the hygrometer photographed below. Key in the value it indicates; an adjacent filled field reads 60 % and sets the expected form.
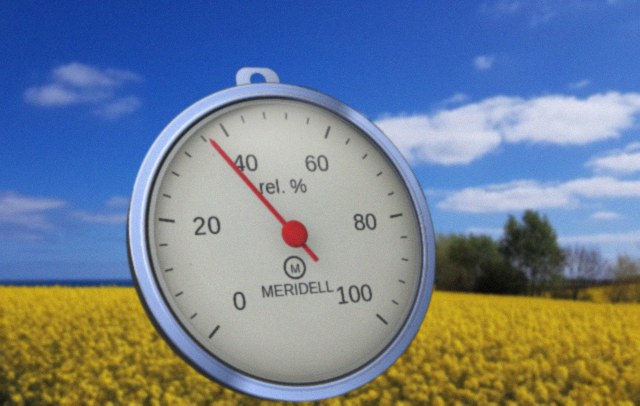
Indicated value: 36 %
